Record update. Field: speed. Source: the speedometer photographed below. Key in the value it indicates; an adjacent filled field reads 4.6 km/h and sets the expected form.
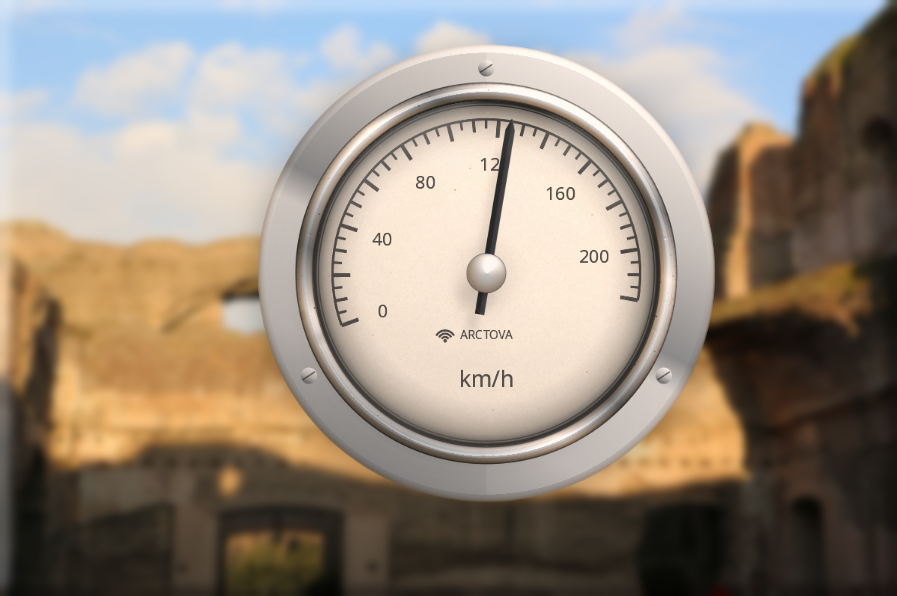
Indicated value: 125 km/h
